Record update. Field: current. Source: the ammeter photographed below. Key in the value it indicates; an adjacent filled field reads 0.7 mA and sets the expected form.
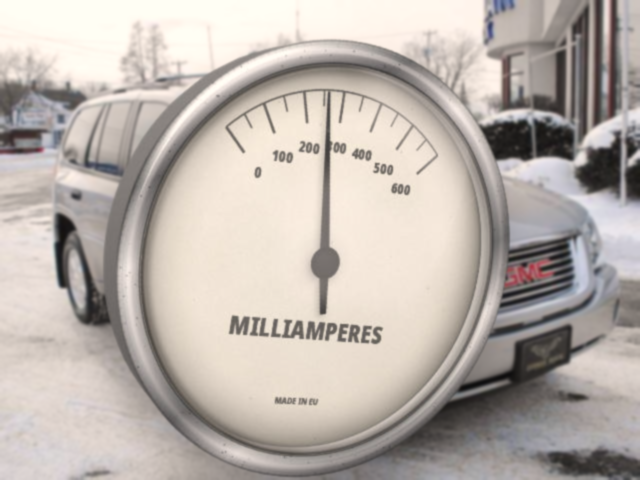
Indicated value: 250 mA
